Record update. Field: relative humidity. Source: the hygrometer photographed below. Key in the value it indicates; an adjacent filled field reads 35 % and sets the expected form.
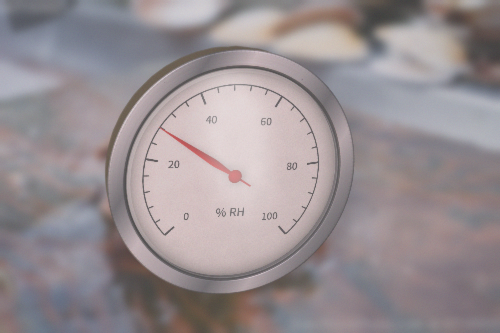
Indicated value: 28 %
